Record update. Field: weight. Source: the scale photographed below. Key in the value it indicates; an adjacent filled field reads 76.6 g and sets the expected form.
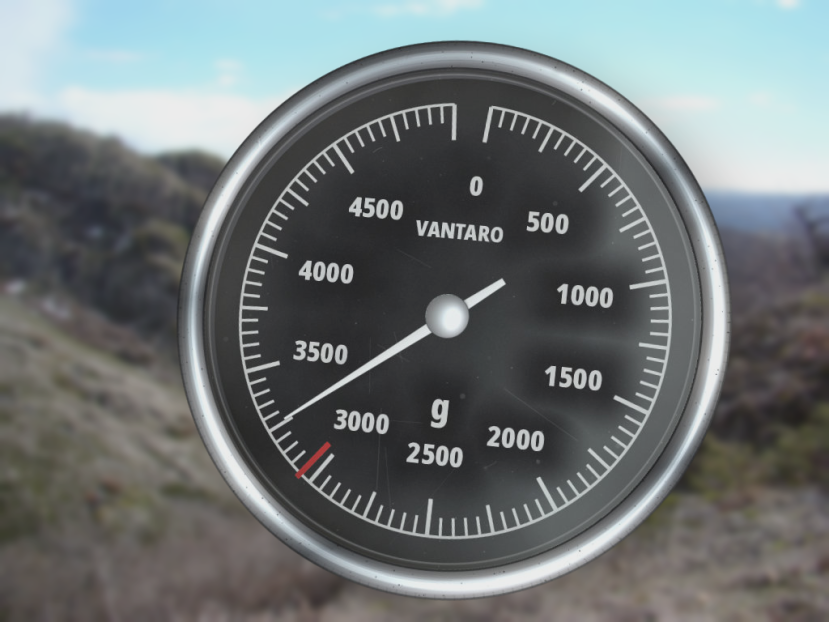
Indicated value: 3250 g
